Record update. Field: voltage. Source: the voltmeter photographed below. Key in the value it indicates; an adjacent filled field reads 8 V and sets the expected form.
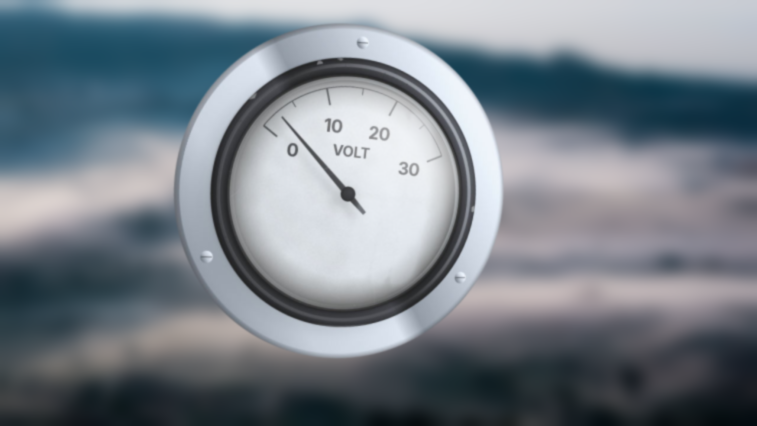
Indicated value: 2.5 V
